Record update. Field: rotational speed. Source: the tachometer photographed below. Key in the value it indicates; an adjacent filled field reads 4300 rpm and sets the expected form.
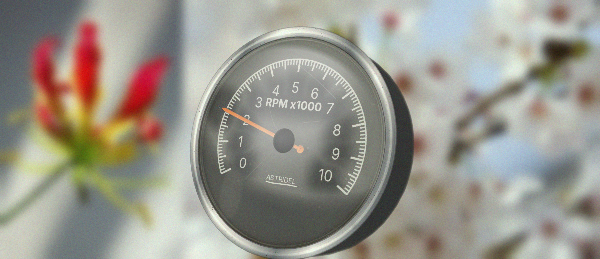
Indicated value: 2000 rpm
